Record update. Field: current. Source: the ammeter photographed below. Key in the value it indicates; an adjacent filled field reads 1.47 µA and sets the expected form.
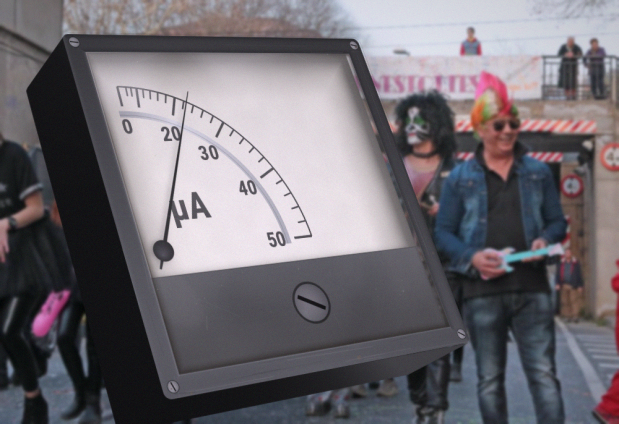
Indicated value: 22 µA
